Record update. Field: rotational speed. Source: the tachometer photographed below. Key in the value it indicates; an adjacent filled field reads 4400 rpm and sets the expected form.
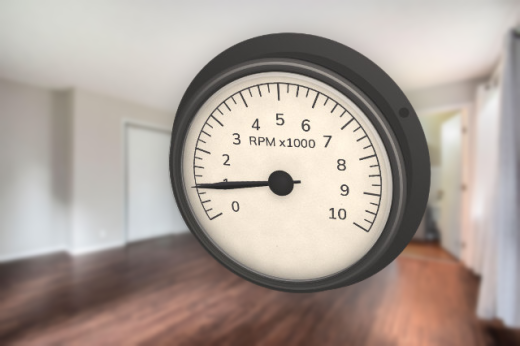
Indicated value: 1000 rpm
